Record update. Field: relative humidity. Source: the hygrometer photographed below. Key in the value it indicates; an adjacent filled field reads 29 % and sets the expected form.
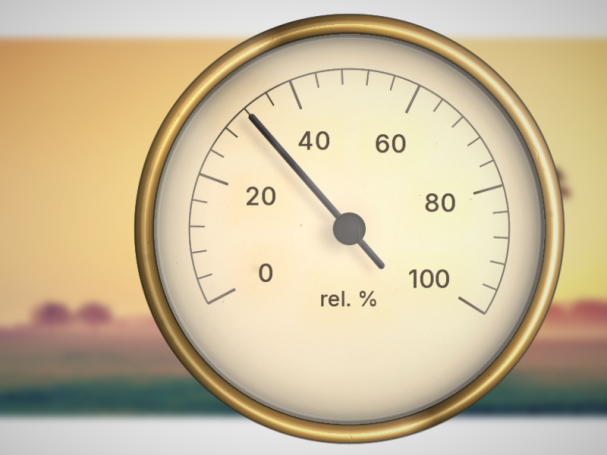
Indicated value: 32 %
